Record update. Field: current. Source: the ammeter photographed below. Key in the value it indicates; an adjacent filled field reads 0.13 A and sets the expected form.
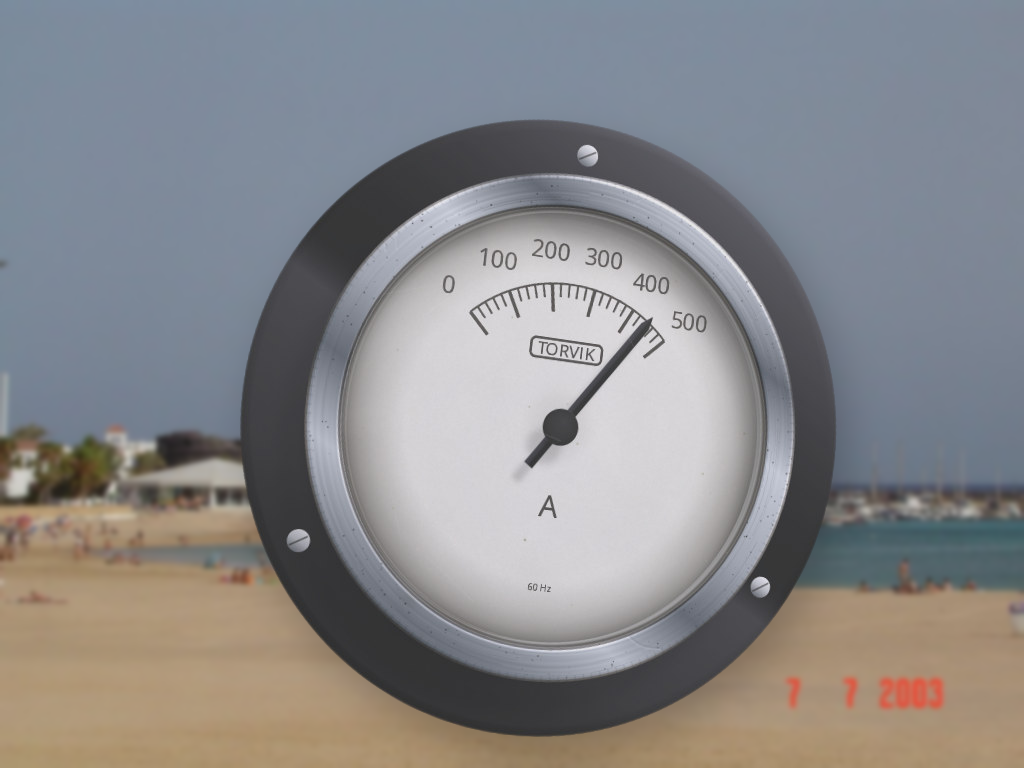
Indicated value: 440 A
